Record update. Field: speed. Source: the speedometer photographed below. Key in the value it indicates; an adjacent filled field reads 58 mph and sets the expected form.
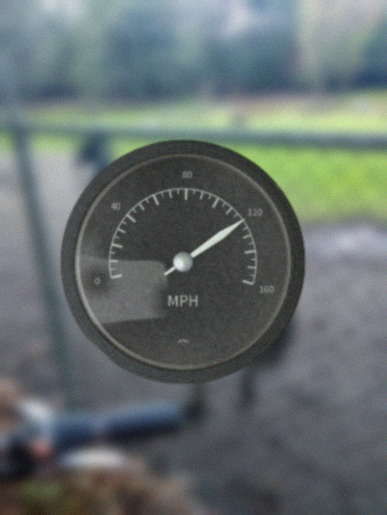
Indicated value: 120 mph
